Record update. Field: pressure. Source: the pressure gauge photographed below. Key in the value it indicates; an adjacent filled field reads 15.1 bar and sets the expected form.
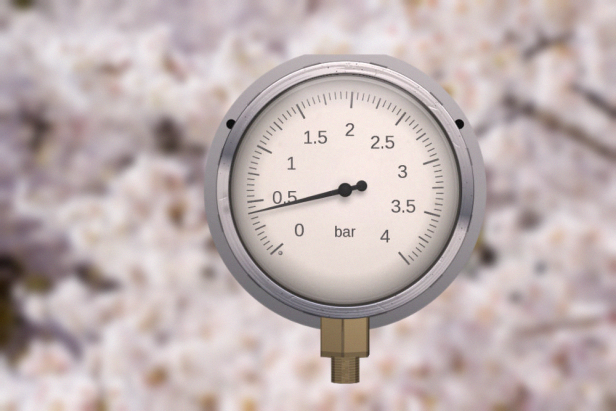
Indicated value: 0.4 bar
